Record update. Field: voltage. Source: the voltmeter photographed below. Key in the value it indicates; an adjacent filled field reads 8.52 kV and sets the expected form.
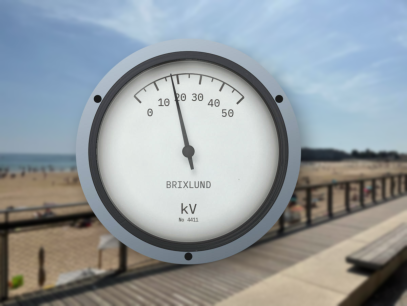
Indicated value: 17.5 kV
